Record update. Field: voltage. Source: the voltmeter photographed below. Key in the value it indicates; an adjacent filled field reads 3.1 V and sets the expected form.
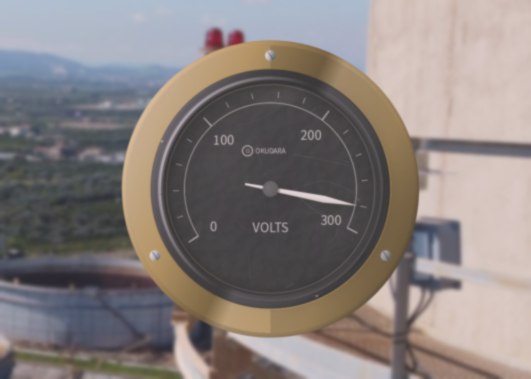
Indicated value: 280 V
